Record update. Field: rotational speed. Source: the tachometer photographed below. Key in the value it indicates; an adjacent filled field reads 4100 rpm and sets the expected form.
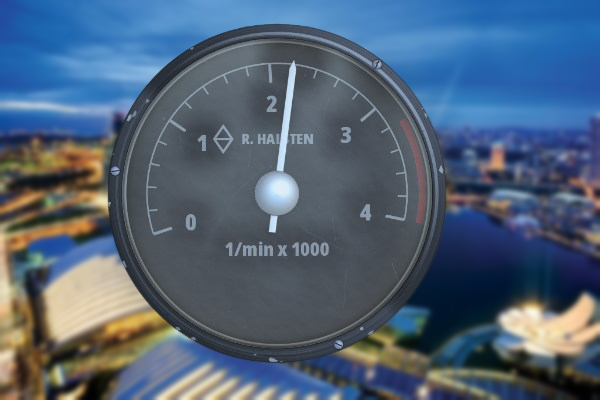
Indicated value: 2200 rpm
